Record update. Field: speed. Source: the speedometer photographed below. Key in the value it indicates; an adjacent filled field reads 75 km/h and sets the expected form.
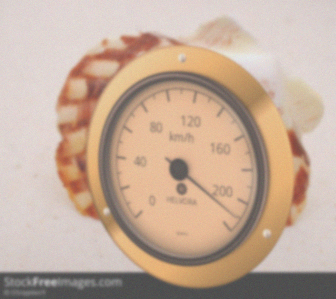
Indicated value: 210 km/h
